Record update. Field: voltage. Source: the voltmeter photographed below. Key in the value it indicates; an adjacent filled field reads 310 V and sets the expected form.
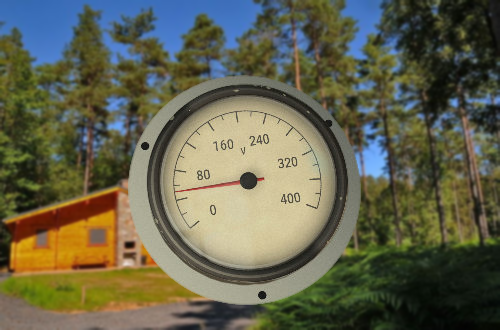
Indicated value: 50 V
